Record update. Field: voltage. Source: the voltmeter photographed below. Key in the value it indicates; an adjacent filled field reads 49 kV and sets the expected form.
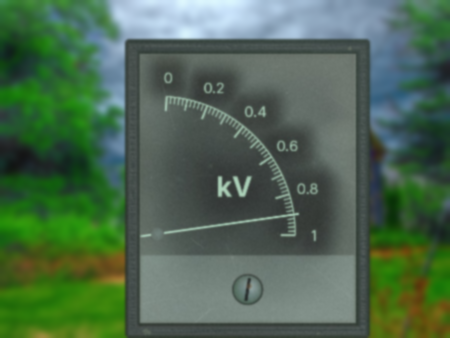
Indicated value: 0.9 kV
